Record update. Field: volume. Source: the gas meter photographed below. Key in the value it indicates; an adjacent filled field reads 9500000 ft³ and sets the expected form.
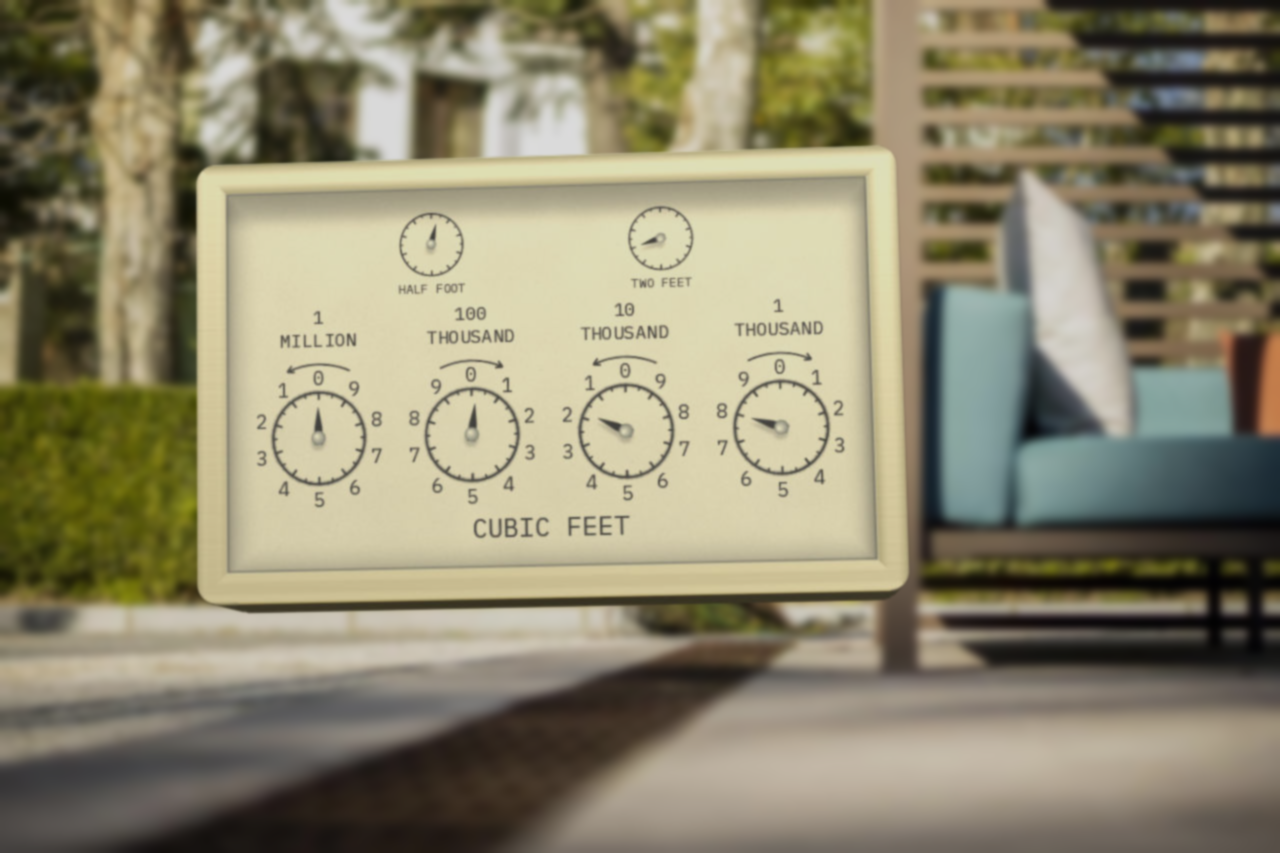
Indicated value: 1800 ft³
